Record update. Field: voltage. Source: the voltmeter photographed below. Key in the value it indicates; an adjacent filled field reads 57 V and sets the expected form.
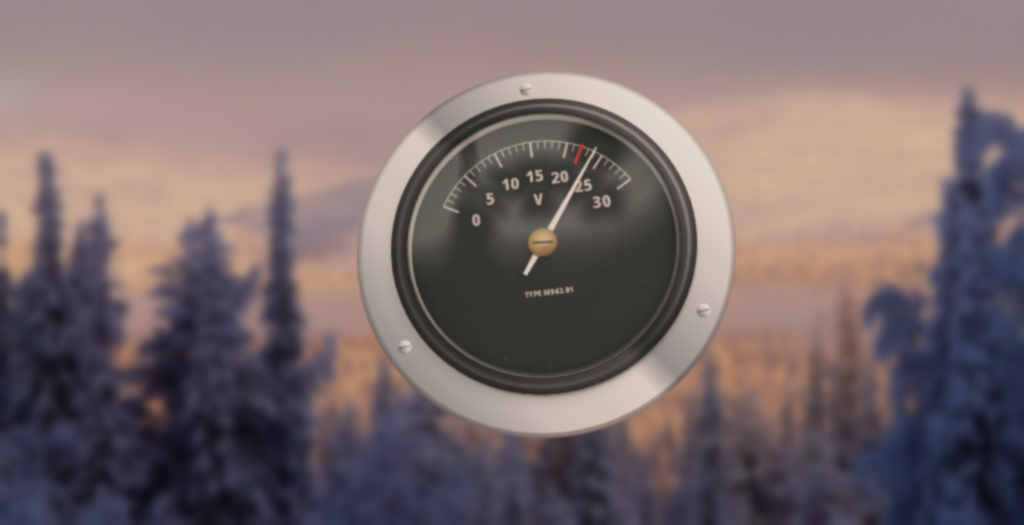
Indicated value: 24 V
